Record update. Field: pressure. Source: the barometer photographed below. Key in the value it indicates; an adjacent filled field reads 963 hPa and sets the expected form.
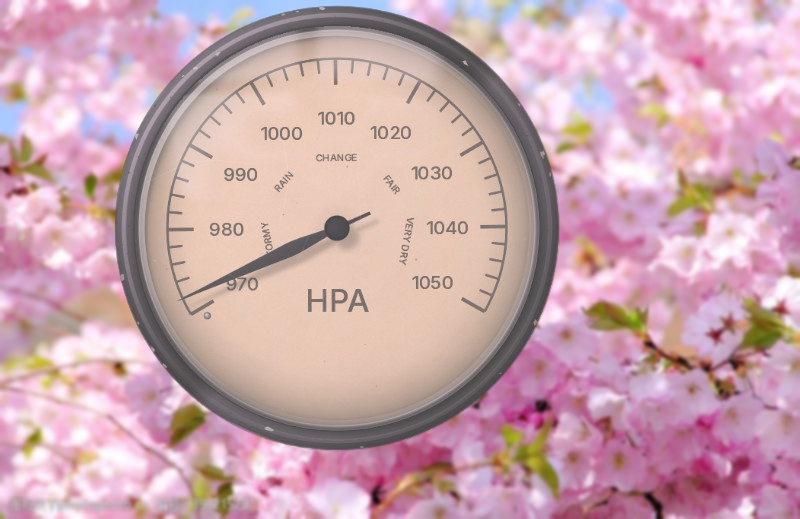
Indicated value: 972 hPa
